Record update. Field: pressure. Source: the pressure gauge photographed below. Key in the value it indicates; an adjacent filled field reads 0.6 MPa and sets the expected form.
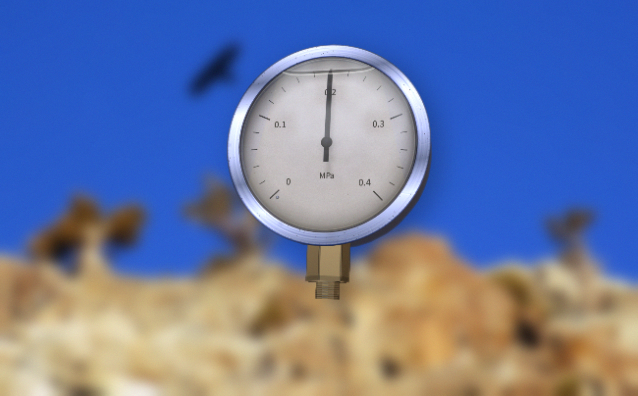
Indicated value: 0.2 MPa
